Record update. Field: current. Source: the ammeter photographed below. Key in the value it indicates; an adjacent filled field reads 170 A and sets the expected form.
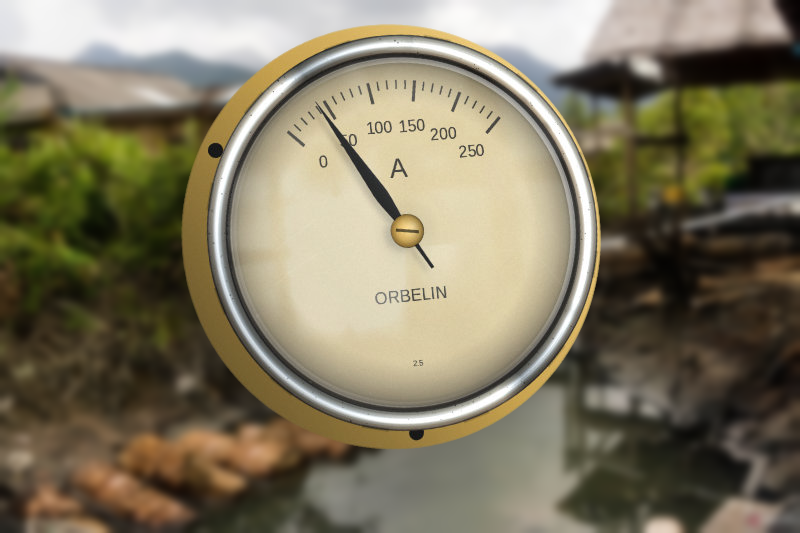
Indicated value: 40 A
